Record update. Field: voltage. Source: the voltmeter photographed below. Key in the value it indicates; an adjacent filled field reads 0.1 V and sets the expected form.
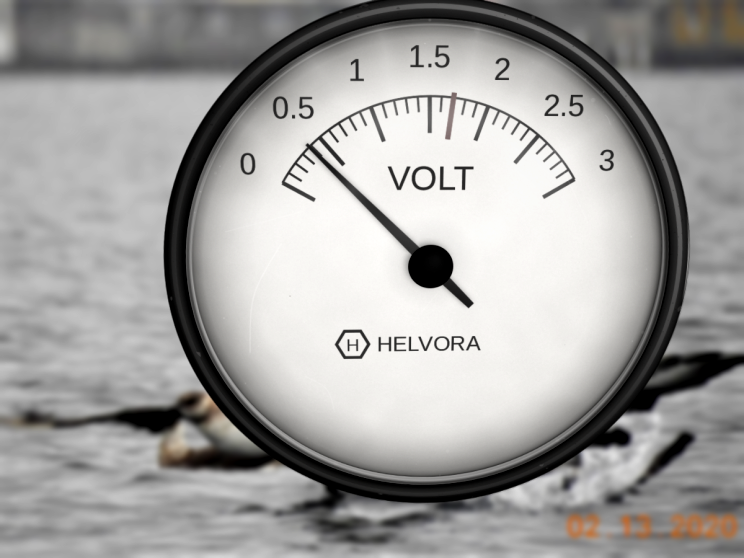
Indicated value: 0.4 V
